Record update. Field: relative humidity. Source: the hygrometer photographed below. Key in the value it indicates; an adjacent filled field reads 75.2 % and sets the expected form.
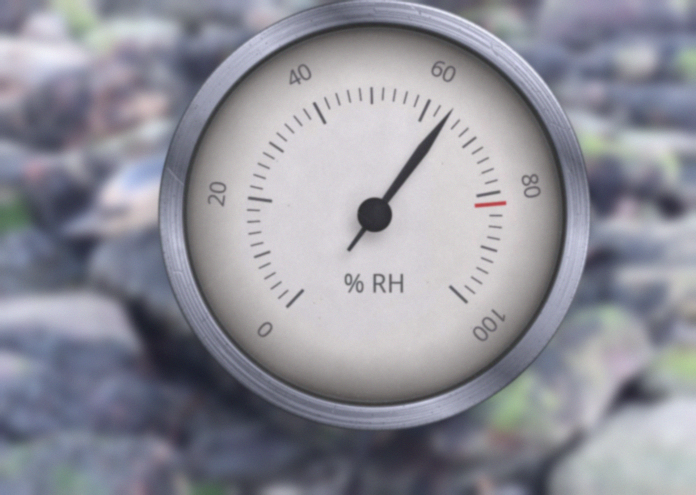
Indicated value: 64 %
